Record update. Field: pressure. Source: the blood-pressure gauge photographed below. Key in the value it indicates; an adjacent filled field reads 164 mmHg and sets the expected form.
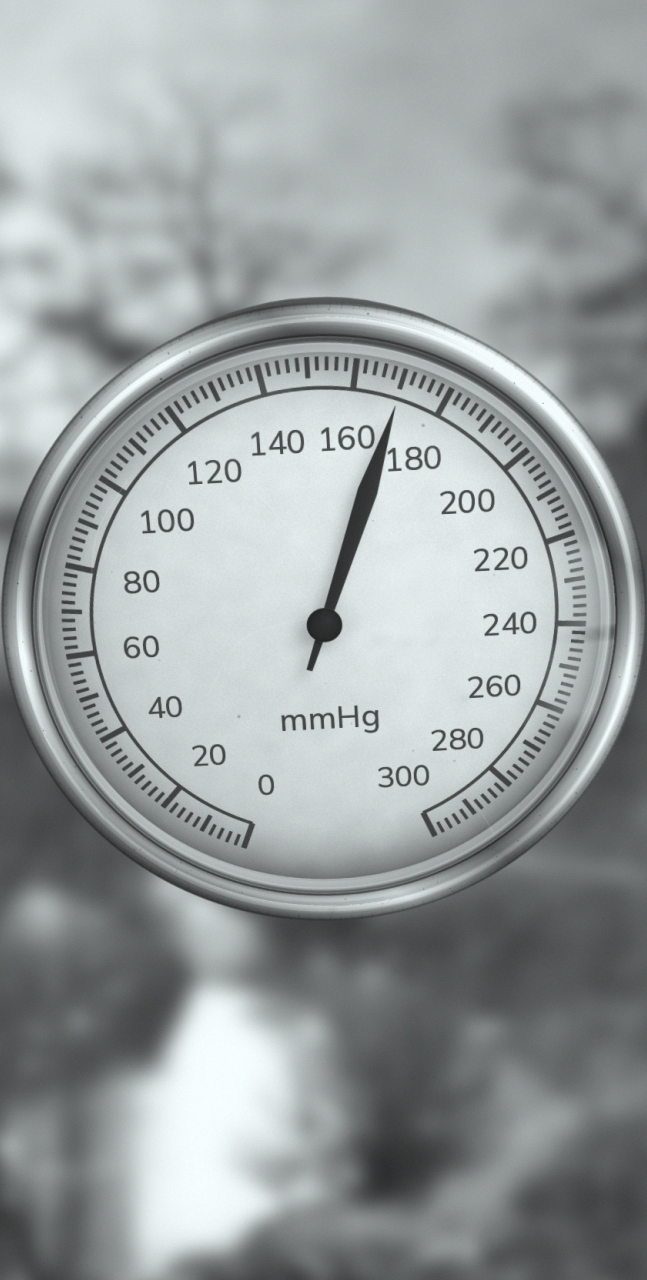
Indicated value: 170 mmHg
